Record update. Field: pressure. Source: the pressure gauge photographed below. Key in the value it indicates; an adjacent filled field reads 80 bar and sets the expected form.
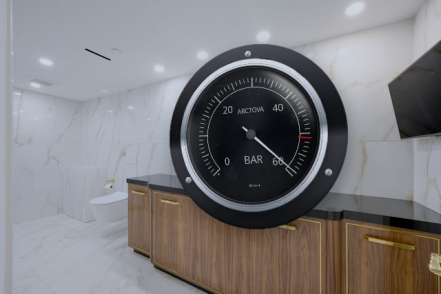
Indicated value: 59 bar
